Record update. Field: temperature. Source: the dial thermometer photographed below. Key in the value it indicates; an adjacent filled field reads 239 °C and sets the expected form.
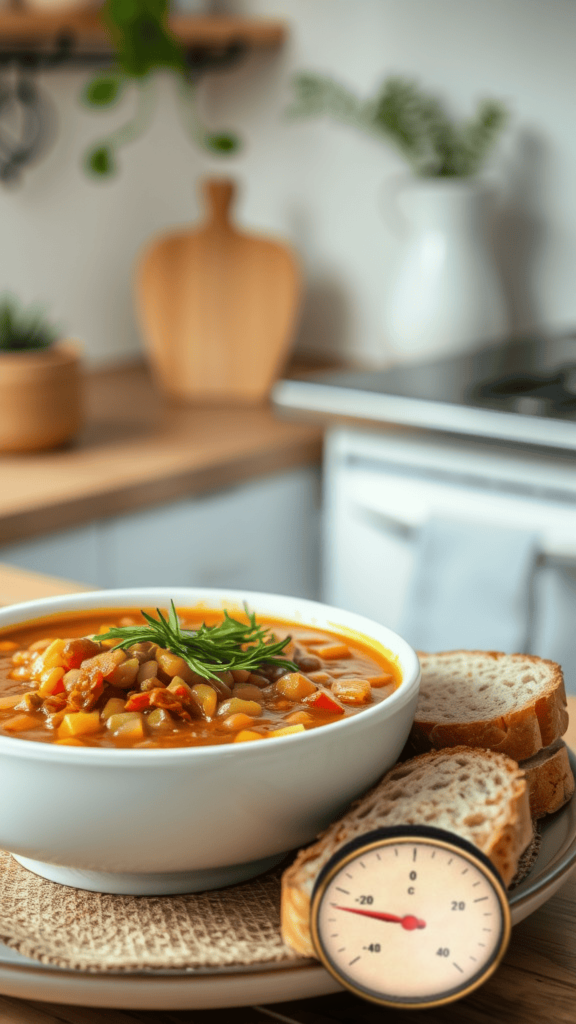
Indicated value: -24 °C
